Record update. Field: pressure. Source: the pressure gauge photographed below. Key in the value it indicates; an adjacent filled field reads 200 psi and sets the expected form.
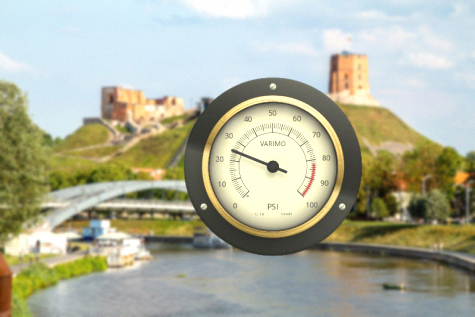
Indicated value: 25 psi
